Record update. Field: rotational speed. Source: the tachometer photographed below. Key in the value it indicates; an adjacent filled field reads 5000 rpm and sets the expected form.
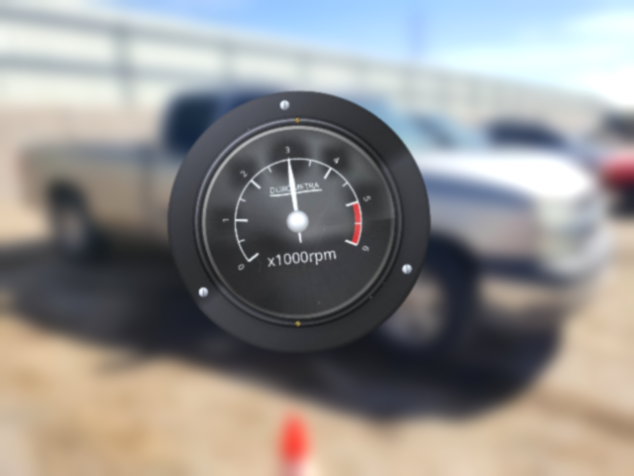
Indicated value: 3000 rpm
